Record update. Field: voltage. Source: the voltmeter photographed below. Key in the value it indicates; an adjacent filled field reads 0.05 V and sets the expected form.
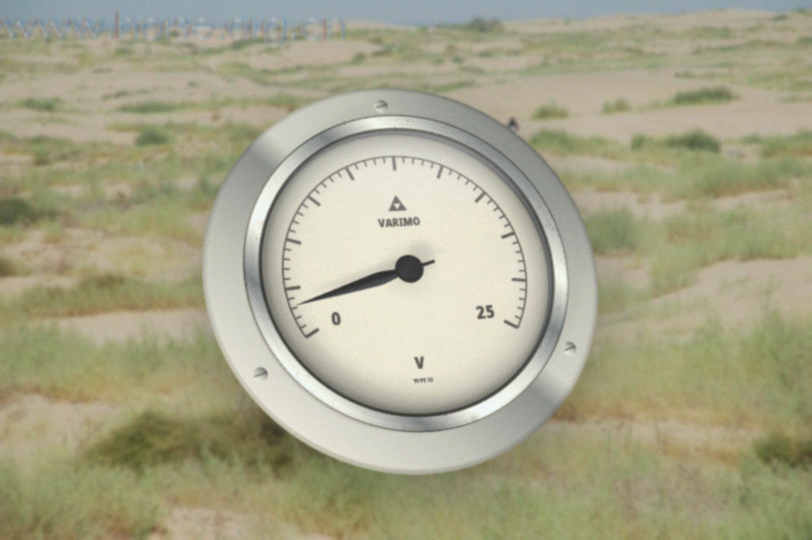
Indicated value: 1.5 V
